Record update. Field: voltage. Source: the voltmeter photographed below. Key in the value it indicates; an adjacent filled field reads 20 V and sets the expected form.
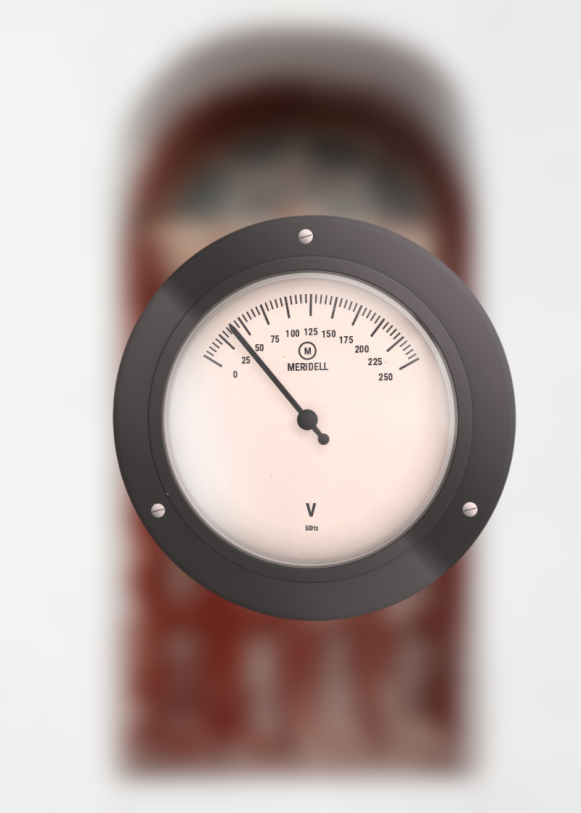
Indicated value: 40 V
